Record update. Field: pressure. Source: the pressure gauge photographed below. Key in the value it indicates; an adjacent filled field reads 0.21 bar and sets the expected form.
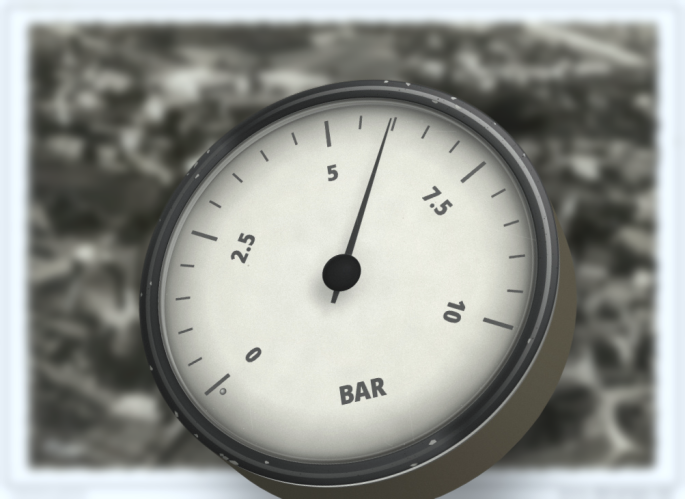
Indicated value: 6 bar
